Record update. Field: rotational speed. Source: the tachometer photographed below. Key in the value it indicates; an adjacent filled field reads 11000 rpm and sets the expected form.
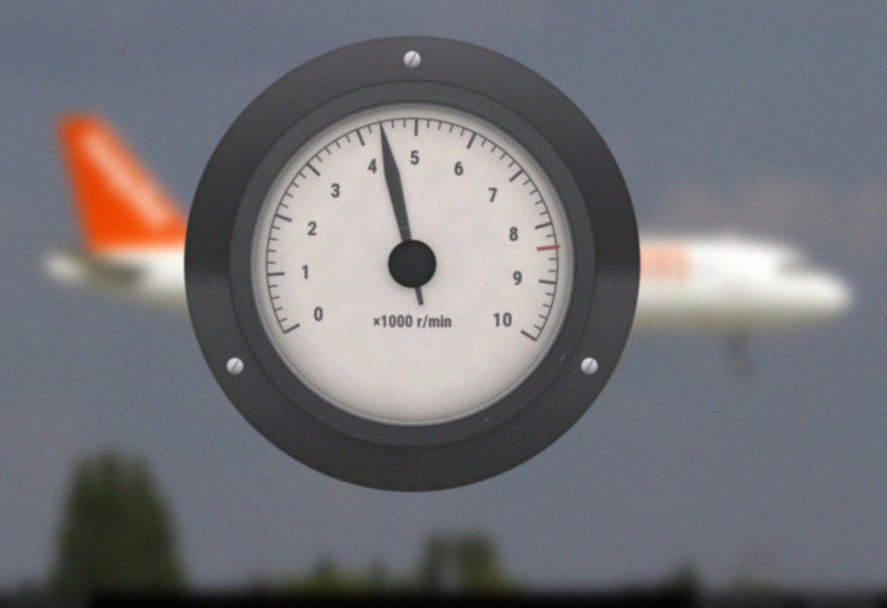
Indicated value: 4400 rpm
